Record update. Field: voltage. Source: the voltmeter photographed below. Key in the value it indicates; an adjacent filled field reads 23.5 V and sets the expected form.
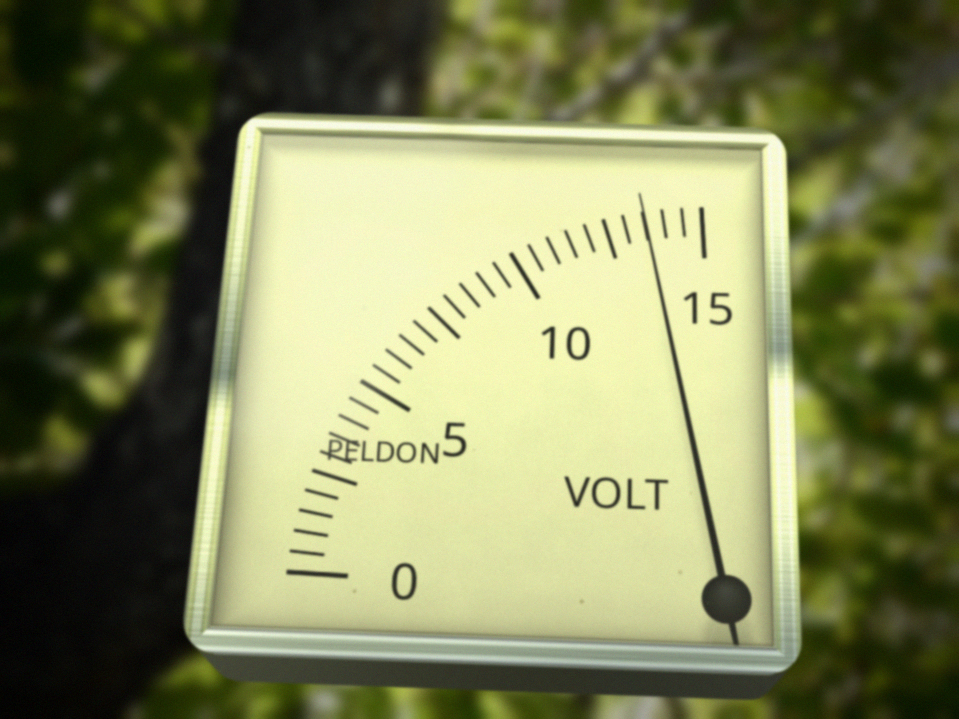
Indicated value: 13.5 V
